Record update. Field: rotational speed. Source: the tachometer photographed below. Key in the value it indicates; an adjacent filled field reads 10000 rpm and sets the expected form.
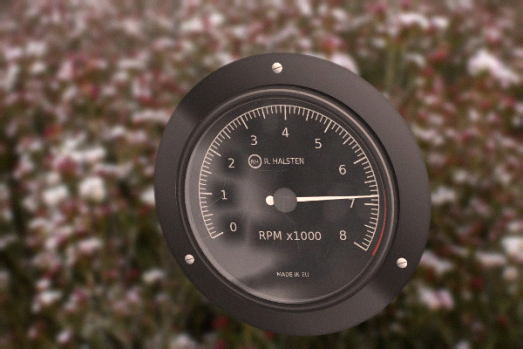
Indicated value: 6800 rpm
